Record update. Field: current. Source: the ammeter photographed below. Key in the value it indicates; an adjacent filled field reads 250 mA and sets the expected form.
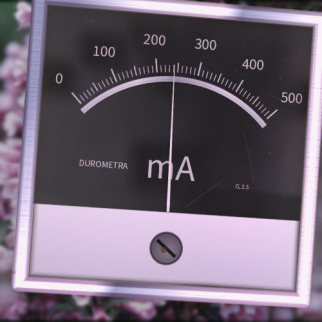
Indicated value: 240 mA
